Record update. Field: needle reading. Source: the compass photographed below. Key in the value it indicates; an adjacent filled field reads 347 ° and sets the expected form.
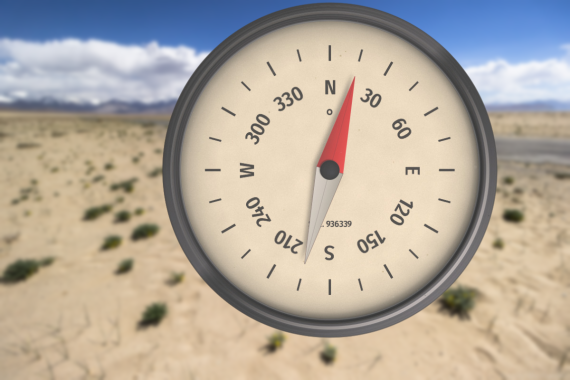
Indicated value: 15 °
